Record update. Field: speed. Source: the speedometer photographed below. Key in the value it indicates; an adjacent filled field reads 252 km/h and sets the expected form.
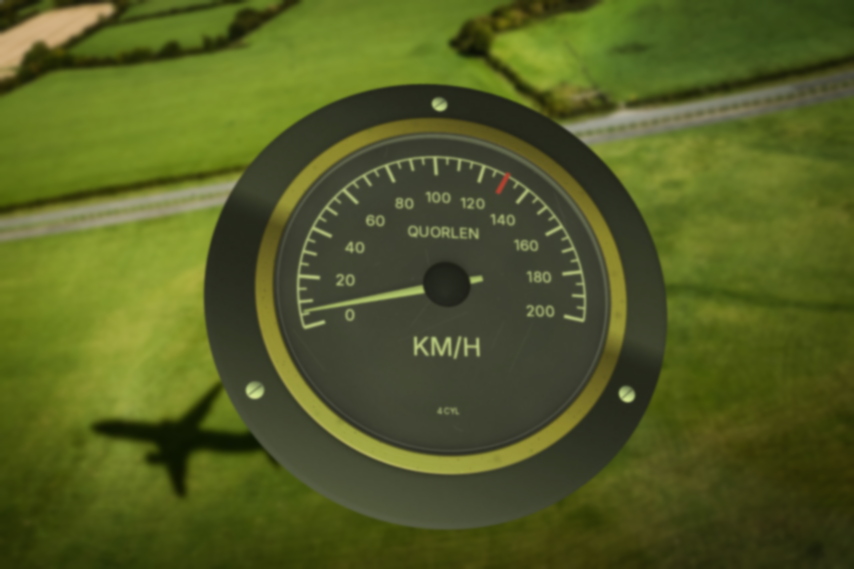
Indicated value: 5 km/h
